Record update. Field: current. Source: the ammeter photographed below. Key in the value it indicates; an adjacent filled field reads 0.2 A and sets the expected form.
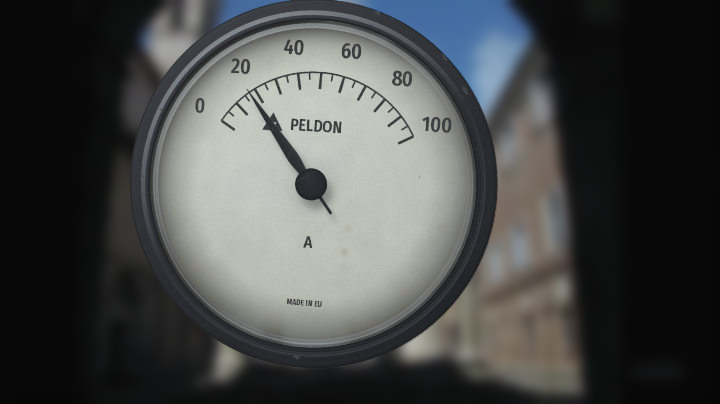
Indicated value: 17.5 A
